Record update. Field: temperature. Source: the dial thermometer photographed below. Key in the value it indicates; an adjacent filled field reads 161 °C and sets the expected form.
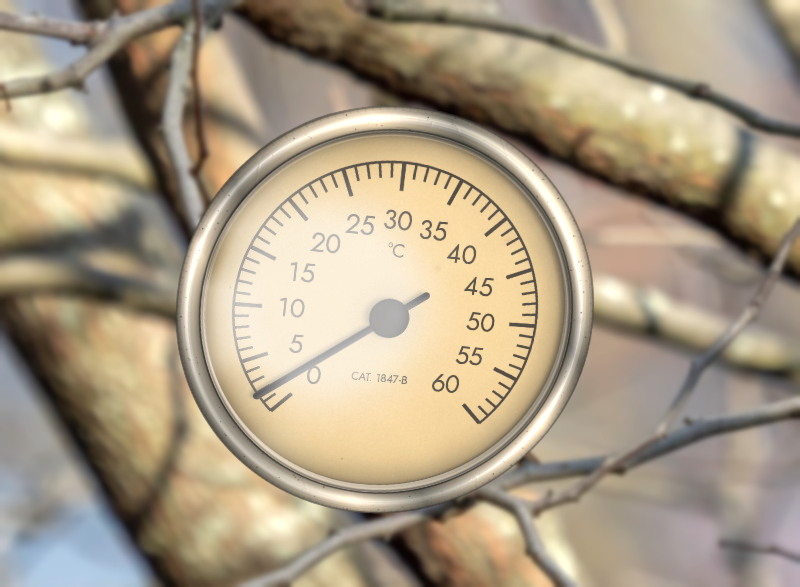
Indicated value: 2 °C
